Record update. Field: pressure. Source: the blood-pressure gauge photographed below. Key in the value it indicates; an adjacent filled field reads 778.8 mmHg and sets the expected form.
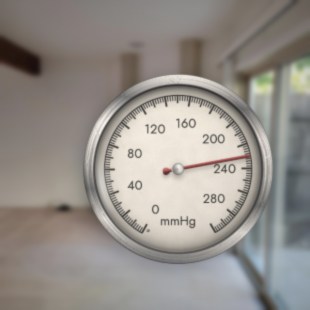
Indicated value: 230 mmHg
